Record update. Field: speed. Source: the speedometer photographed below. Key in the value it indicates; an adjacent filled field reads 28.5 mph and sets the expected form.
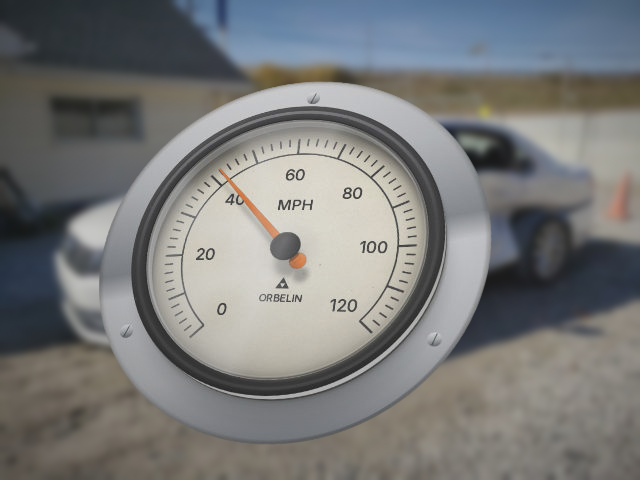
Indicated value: 42 mph
